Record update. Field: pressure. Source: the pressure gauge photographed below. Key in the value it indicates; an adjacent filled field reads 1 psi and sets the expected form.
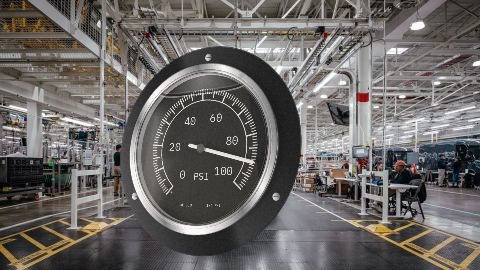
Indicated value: 90 psi
